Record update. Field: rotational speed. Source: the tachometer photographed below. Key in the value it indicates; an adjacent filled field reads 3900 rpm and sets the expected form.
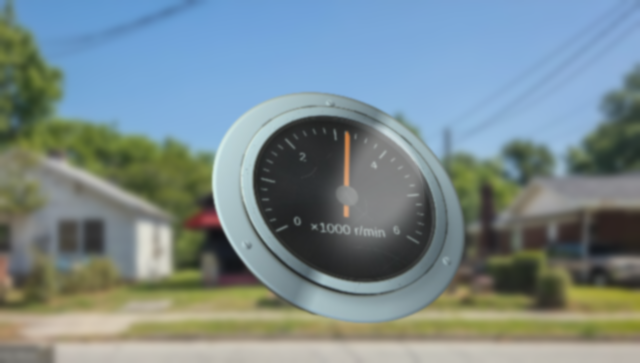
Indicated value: 3200 rpm
